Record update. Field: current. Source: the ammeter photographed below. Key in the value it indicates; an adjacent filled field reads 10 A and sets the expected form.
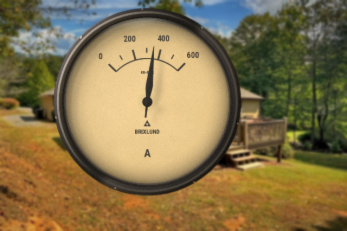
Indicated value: 350 A
